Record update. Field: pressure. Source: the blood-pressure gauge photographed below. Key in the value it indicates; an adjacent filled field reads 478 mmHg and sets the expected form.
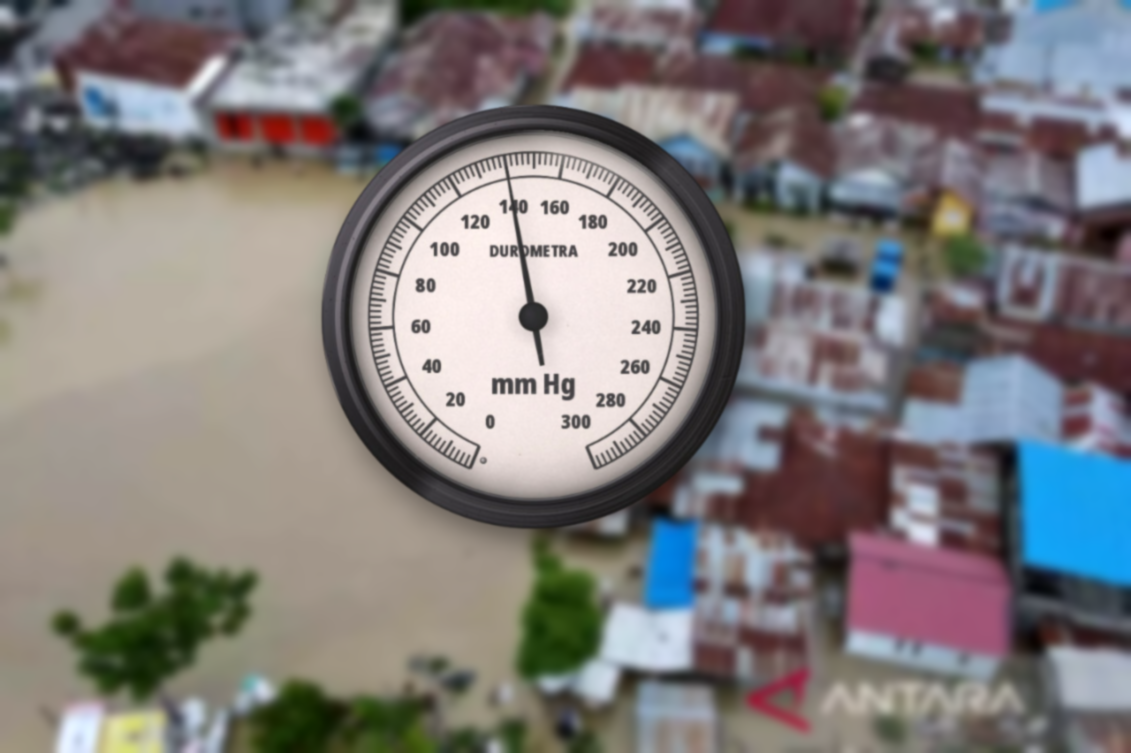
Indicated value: 140 mmHg
